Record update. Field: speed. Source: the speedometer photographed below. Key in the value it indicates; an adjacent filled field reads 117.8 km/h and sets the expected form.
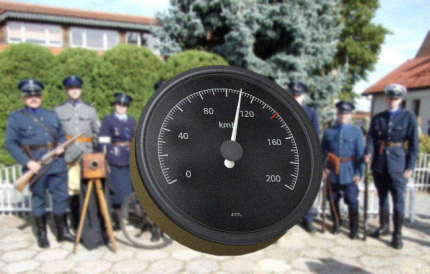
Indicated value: 110 km/h
